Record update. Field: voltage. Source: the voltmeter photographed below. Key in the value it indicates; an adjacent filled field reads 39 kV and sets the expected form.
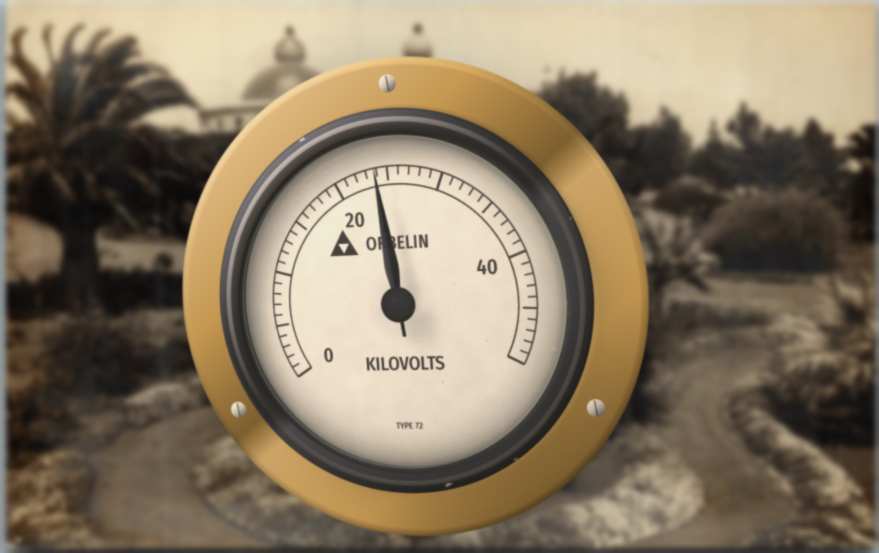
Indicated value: 24 kV
